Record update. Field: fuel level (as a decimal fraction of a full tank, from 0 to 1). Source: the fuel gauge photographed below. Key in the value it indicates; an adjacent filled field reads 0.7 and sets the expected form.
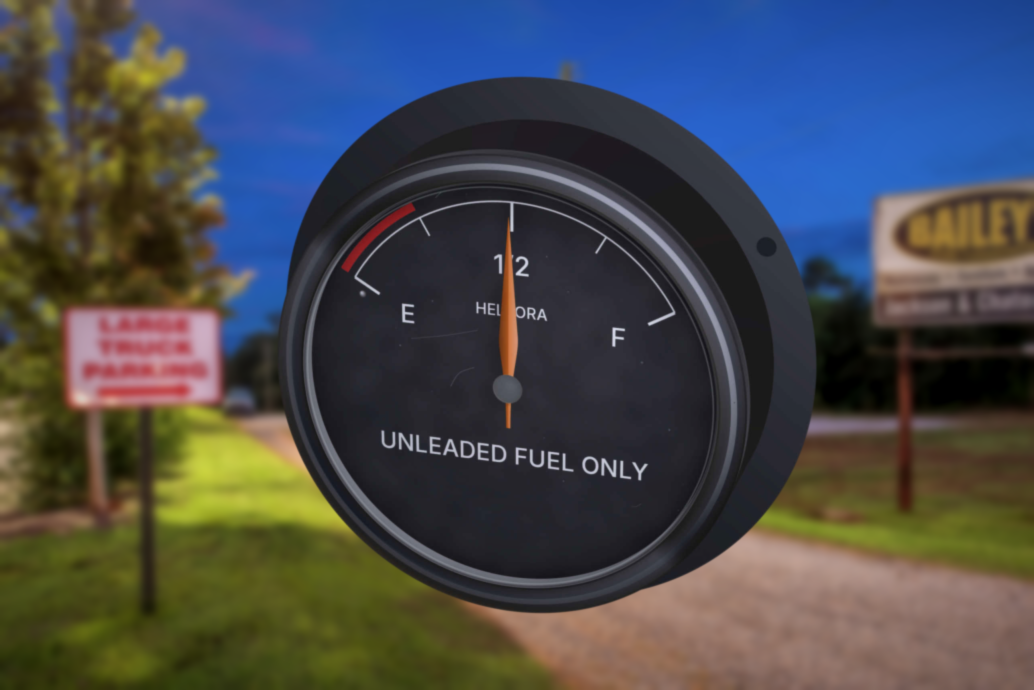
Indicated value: 0.5
